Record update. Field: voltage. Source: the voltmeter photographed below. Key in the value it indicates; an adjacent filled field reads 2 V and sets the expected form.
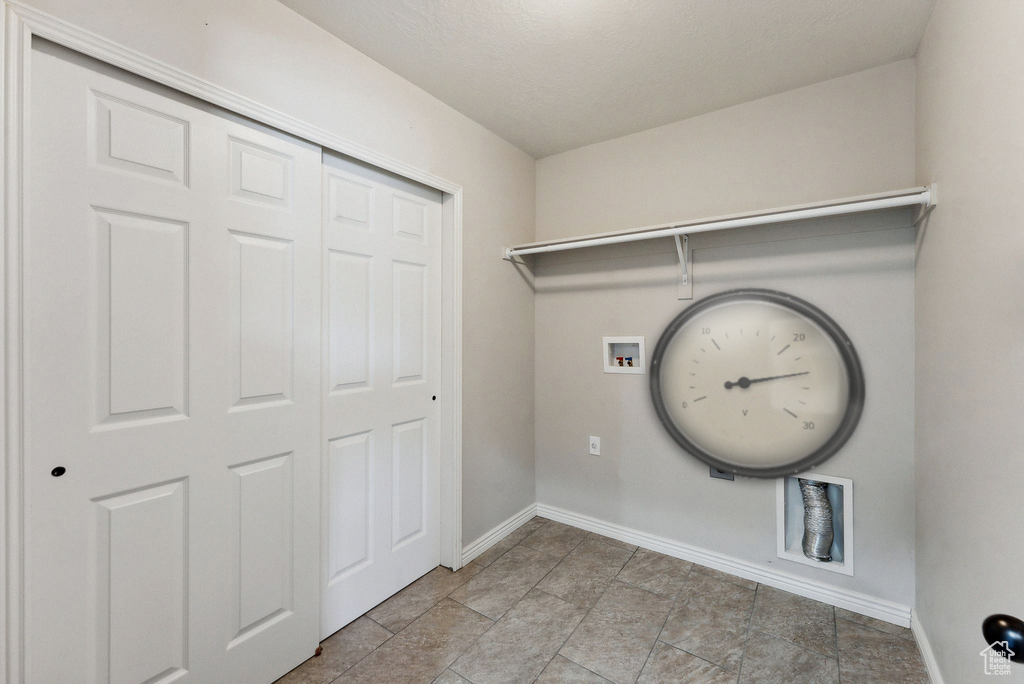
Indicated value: 24 V
